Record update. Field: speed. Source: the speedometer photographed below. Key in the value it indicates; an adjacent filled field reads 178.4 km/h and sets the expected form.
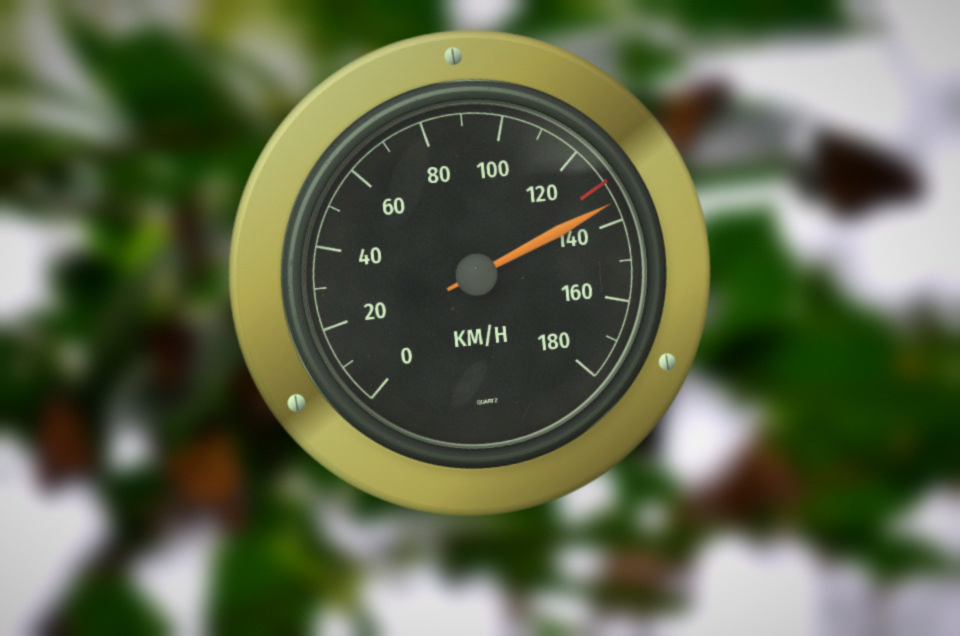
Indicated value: 135 km/h
